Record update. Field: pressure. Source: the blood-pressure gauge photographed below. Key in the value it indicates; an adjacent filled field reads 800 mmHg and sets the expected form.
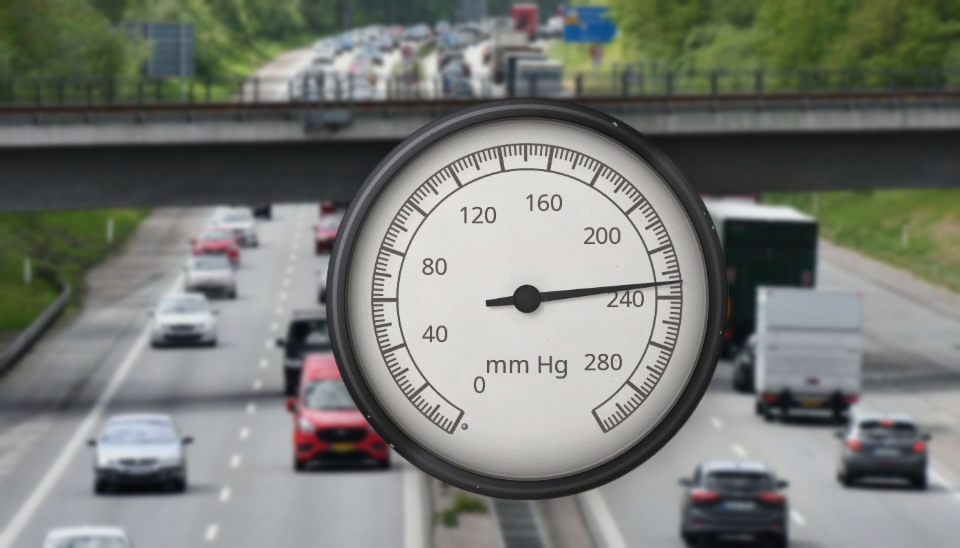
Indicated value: 234 mmHg
